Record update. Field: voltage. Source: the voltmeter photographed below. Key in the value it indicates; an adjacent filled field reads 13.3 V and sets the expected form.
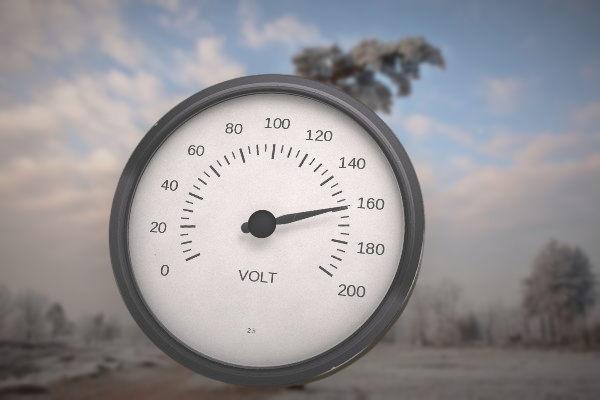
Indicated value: 160 V
